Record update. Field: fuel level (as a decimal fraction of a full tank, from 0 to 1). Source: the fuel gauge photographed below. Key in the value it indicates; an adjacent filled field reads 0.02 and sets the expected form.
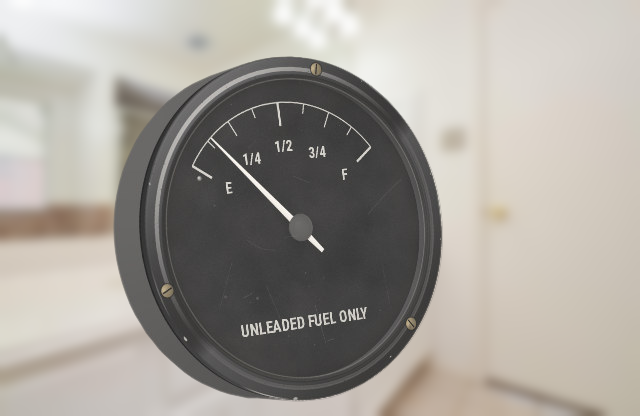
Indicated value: 0.125
